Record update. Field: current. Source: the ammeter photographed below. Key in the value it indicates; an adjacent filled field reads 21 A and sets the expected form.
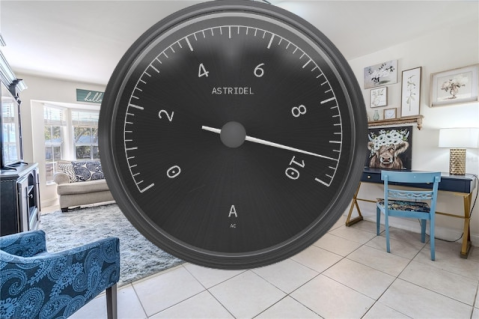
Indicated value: 9.4 A
